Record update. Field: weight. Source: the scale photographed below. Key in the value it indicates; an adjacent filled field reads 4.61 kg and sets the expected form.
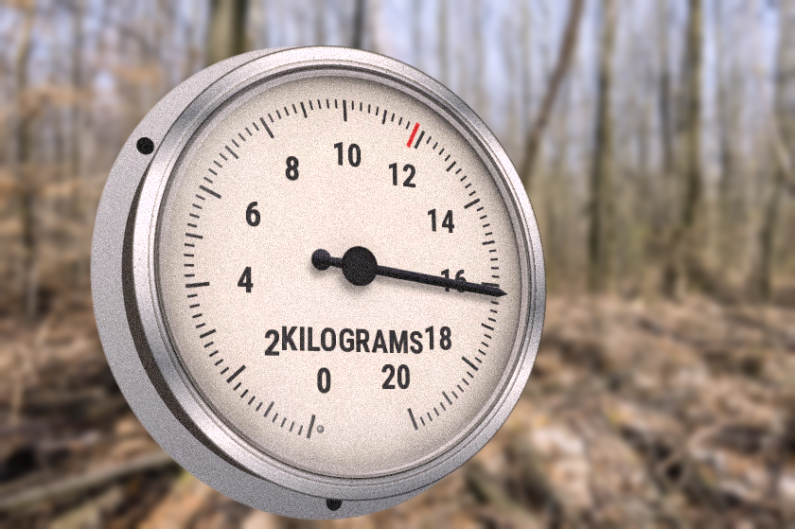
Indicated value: 16.2 kg
